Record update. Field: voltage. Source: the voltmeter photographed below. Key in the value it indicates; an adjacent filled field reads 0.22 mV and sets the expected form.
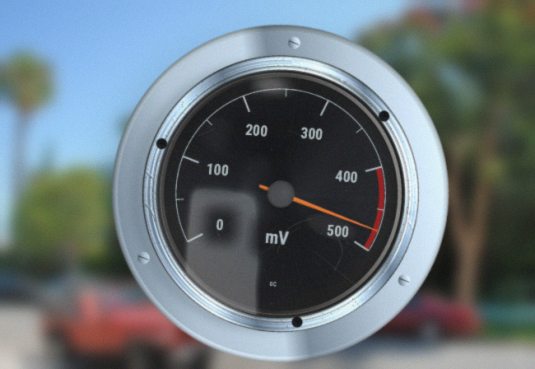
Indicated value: 475 mV
